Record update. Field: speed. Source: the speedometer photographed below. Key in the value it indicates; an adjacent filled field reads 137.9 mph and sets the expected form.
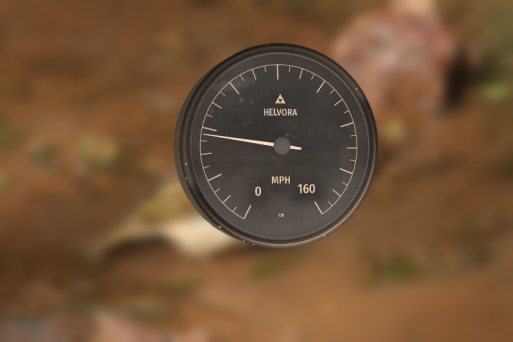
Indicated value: 37.5 mph
